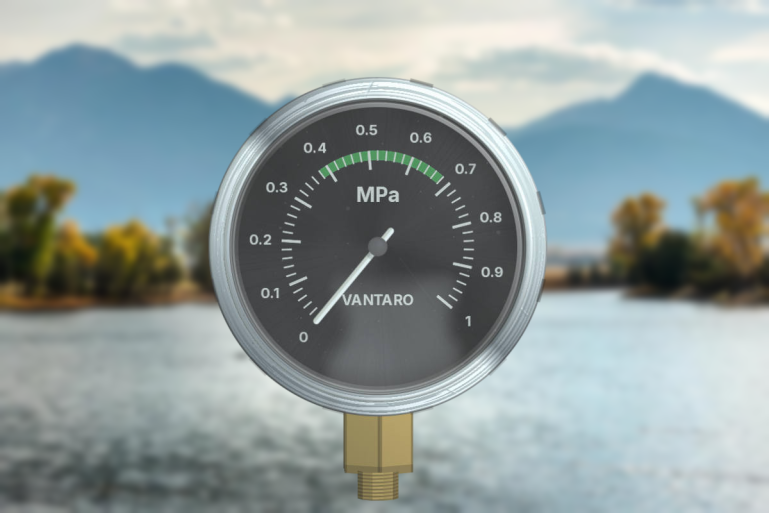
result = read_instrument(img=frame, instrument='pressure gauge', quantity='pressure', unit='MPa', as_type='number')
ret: 0 MPa
